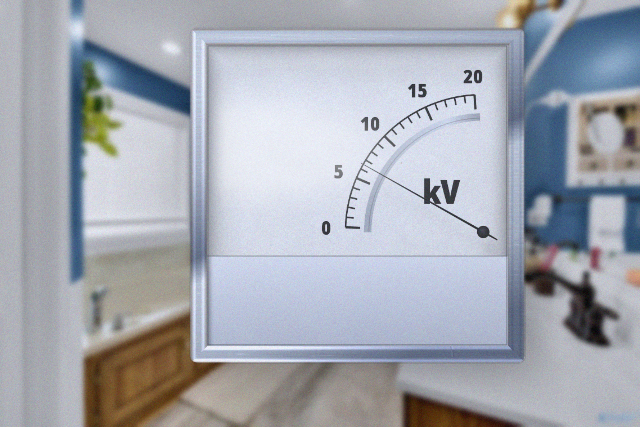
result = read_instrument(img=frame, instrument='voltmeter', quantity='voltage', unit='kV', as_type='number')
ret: 6.5 kV
